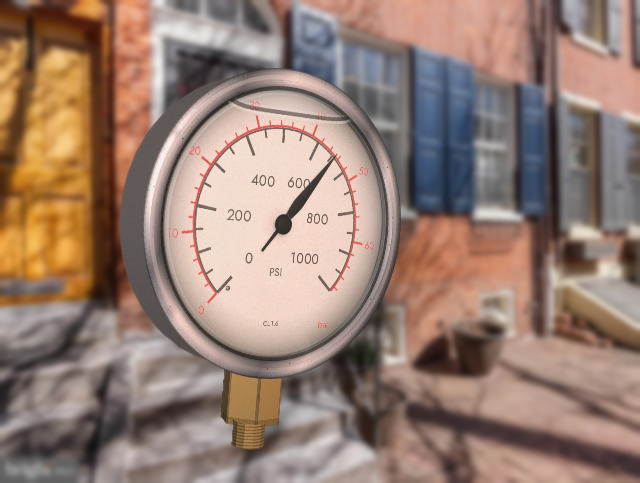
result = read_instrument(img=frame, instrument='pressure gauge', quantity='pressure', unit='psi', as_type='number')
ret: 650 psi
